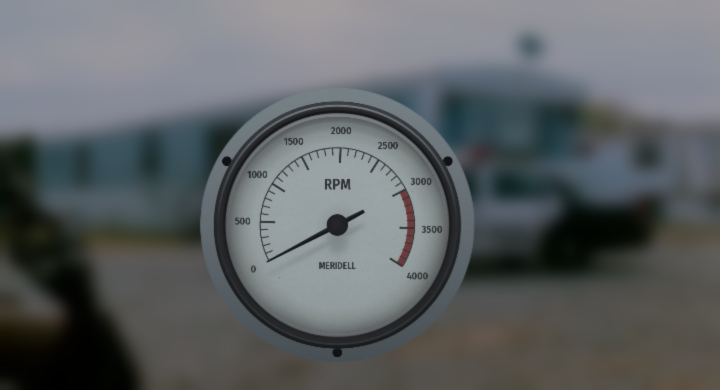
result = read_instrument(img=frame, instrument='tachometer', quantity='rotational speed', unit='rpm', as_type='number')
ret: 0 rpm
